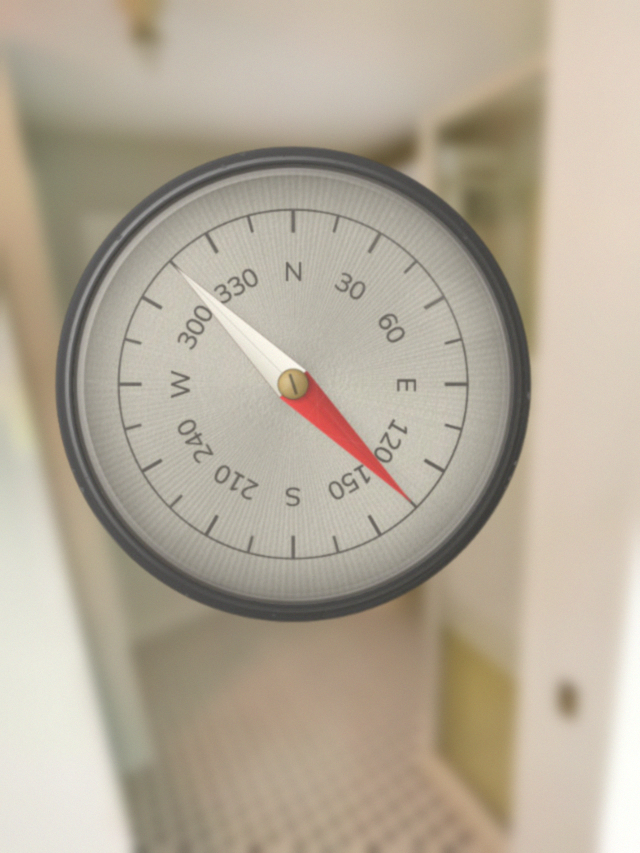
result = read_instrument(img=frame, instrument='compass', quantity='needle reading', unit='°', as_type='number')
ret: 135 °
